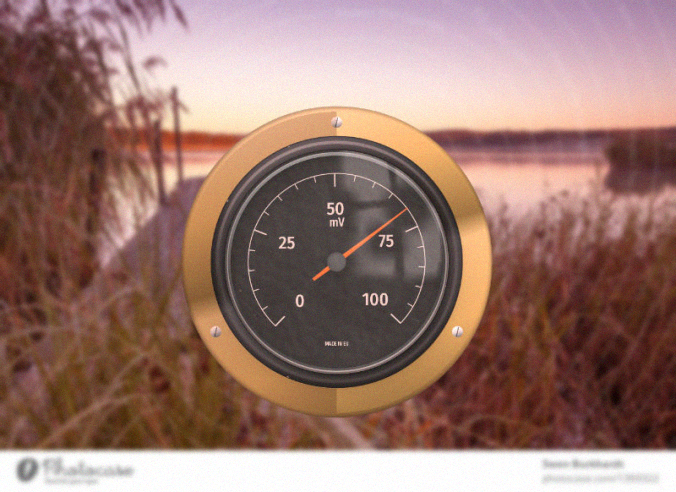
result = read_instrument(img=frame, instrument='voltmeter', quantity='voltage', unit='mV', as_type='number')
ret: 70 mV
